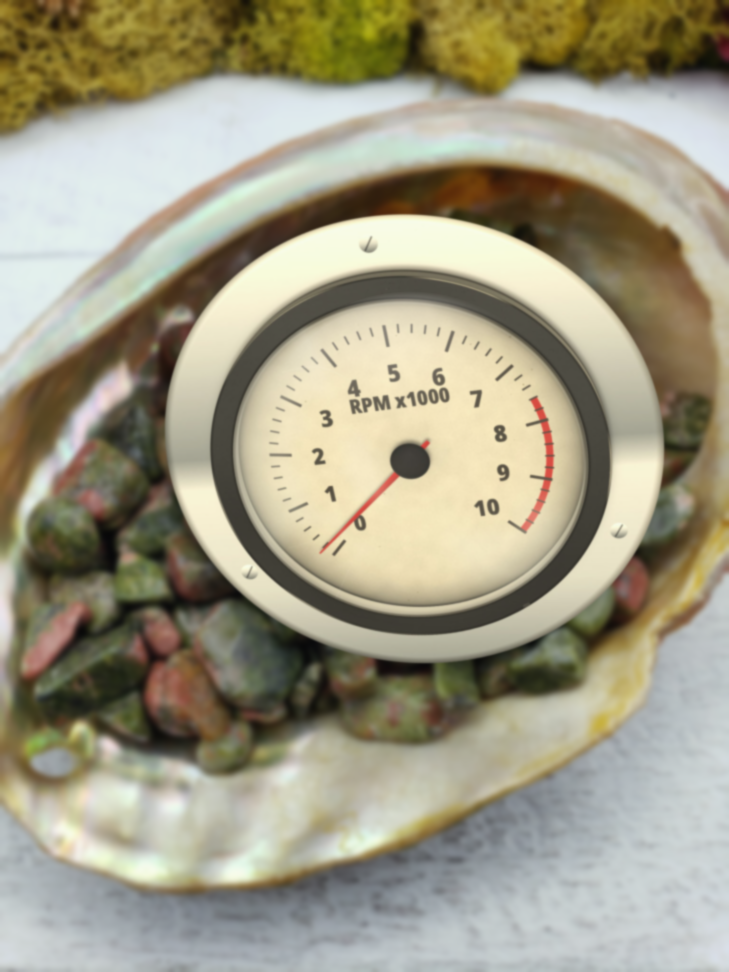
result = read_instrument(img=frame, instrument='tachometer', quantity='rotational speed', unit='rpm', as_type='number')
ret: 200 rpm
